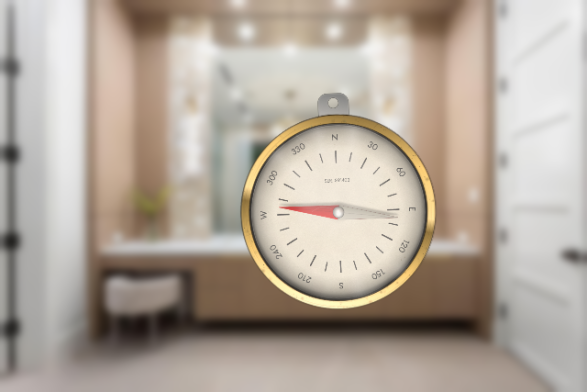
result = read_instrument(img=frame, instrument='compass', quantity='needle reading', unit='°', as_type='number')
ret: 277.5 °
